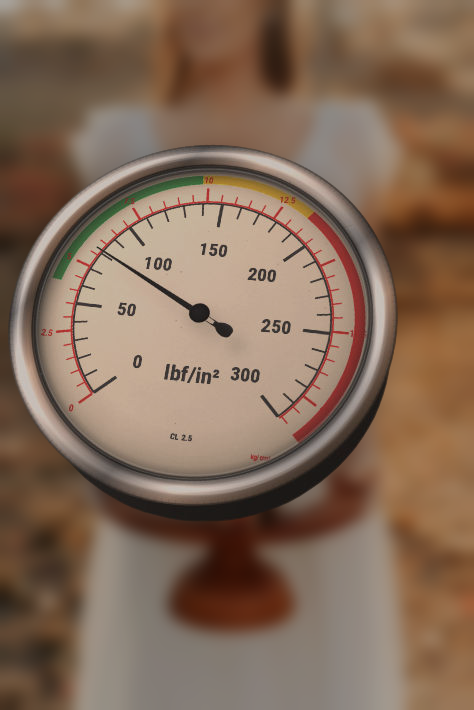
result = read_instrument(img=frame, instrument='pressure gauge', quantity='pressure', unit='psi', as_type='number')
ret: 80 psi
